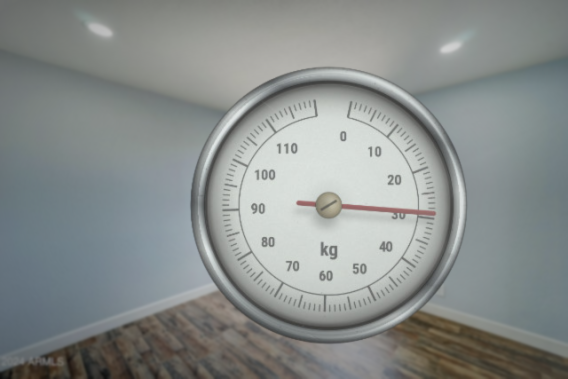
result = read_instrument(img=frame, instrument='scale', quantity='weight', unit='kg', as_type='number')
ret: 29 kg
